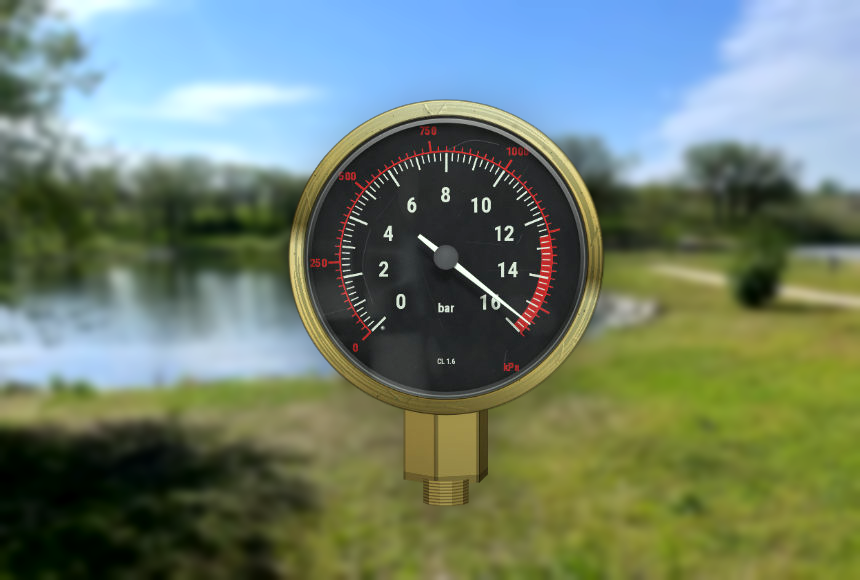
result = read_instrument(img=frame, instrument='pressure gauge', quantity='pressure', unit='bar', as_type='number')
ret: 15.6 bar
